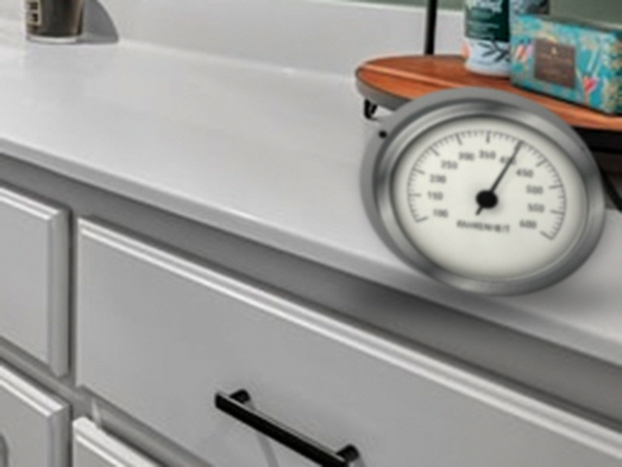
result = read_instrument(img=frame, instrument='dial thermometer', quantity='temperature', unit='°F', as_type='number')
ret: 400 °F
